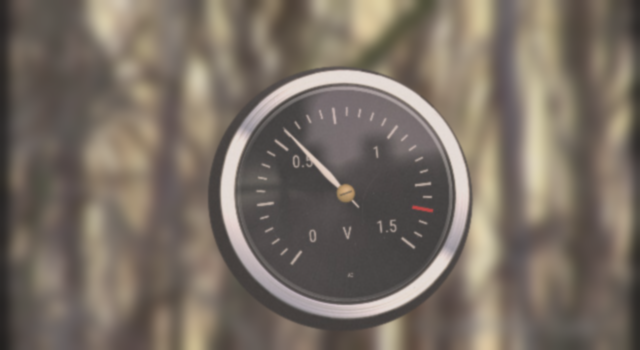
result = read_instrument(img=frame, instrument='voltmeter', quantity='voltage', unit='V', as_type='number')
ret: 0.55 V
